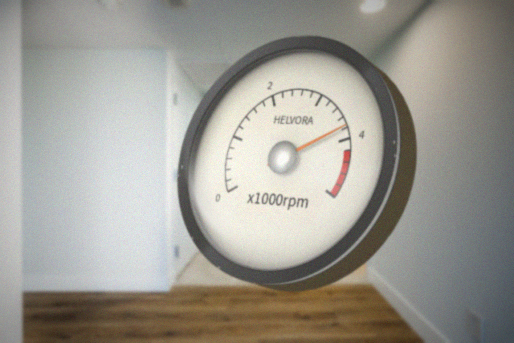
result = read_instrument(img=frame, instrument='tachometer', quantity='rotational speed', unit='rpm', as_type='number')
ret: 3800 rpm
